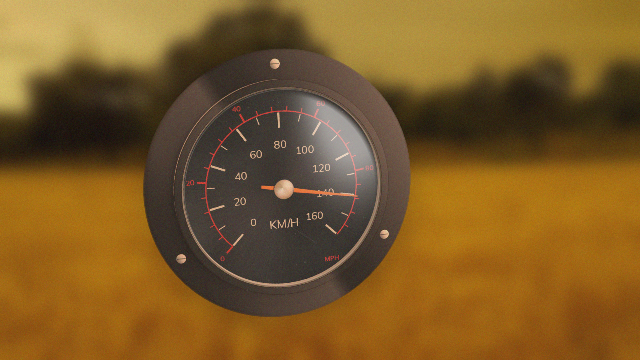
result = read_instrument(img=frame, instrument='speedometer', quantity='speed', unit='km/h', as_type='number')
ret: 140 km/h
